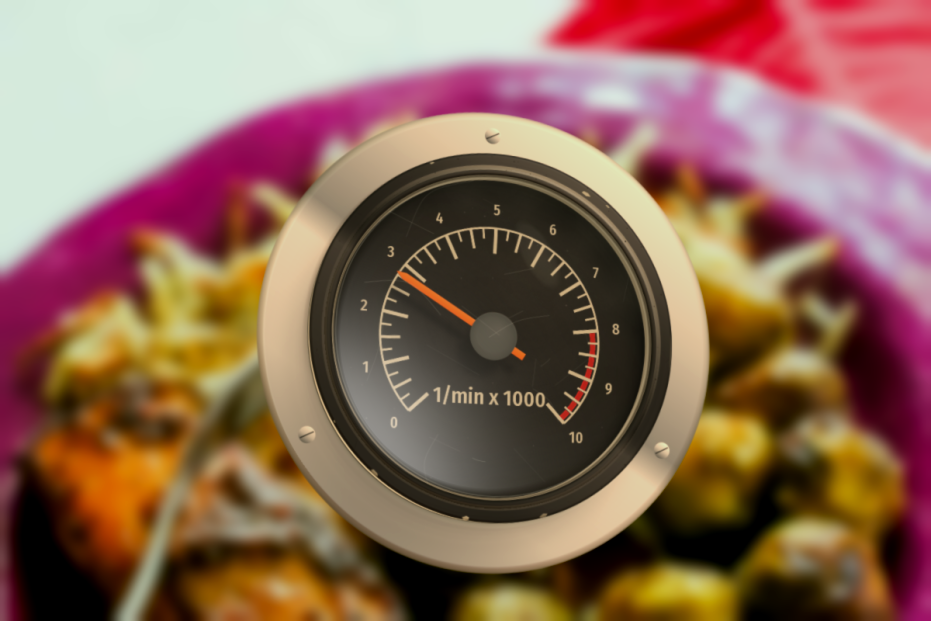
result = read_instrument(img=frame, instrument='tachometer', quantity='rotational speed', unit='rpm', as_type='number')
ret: 2750 rpm
